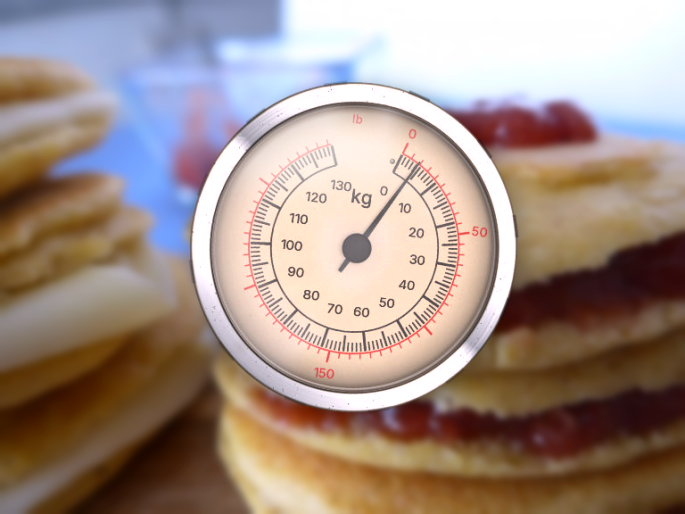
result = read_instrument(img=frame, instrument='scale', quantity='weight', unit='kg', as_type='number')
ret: 4 kg
